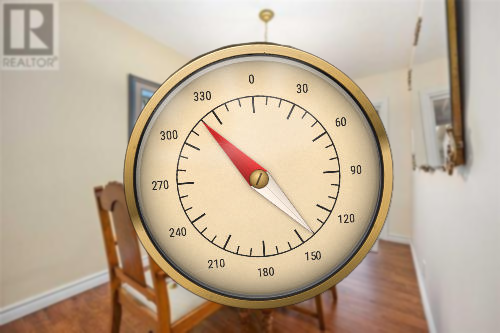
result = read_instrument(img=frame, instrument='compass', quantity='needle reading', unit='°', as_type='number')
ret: 320 °
